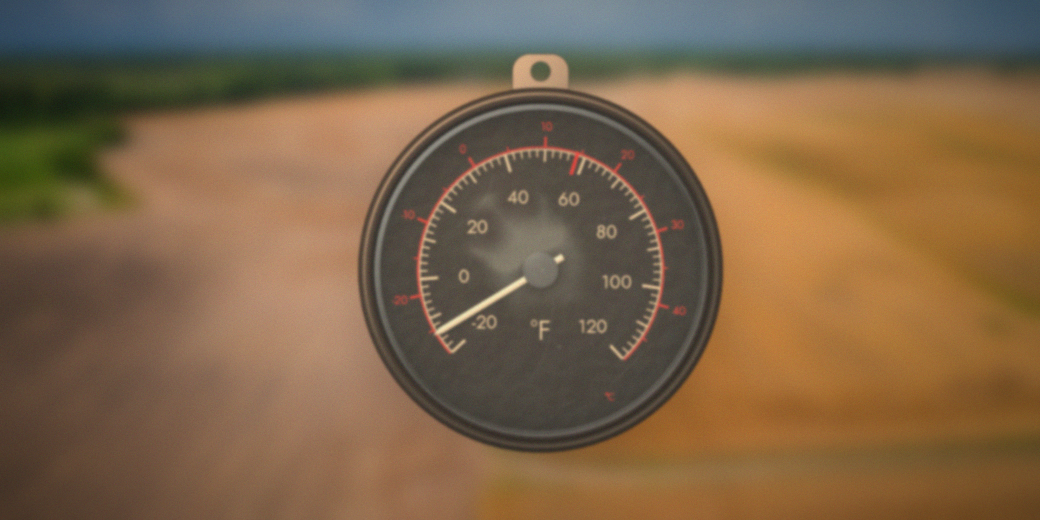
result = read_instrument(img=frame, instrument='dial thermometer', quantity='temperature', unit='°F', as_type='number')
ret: -14 °F
